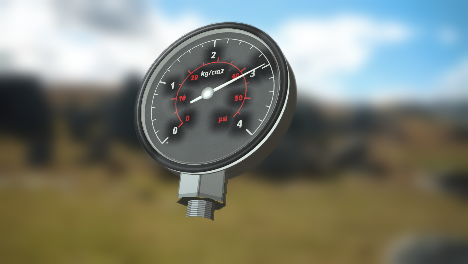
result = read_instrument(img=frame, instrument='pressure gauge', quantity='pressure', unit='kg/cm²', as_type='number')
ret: 3 kg/cm²
